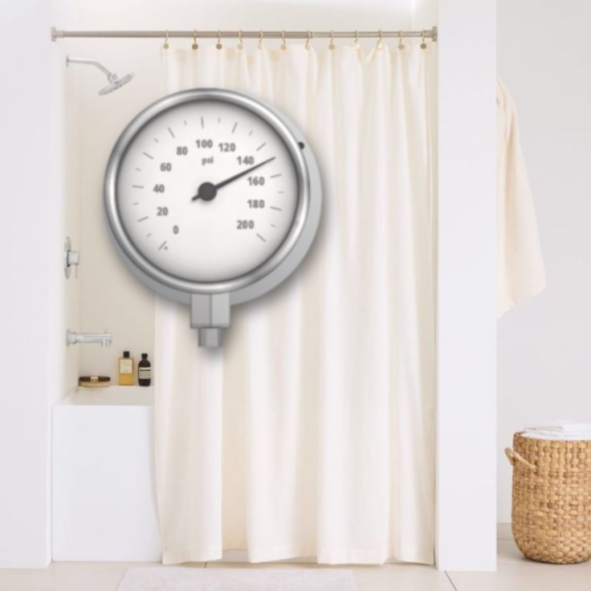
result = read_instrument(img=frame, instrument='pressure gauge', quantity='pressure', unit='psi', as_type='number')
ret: 150 psi
